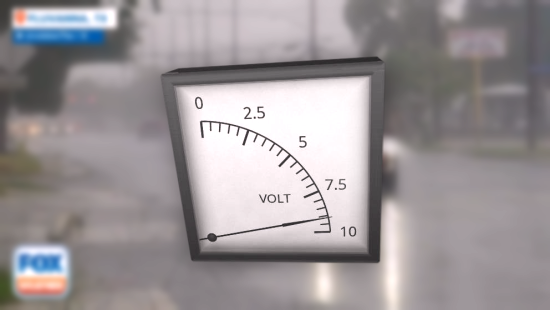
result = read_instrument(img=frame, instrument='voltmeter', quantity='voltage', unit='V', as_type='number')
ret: 9 V
